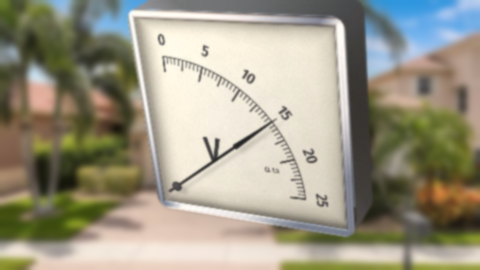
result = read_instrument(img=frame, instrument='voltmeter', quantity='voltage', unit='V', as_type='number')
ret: 15 V
